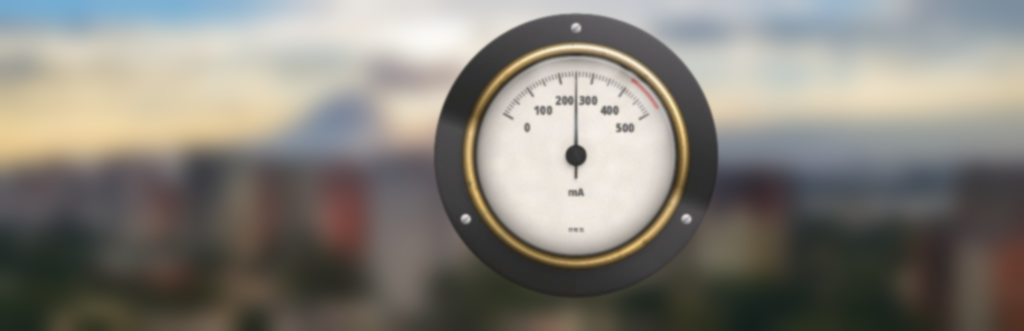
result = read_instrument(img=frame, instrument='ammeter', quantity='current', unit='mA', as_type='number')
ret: 250 mA
